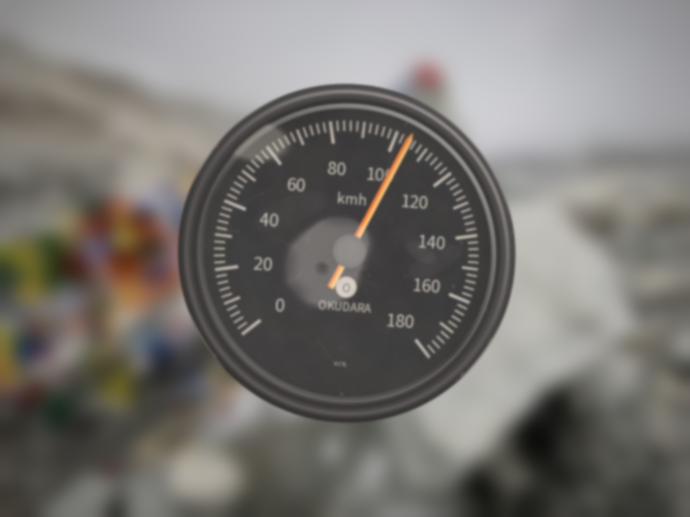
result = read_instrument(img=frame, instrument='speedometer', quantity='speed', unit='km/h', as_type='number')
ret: 104 km/h
